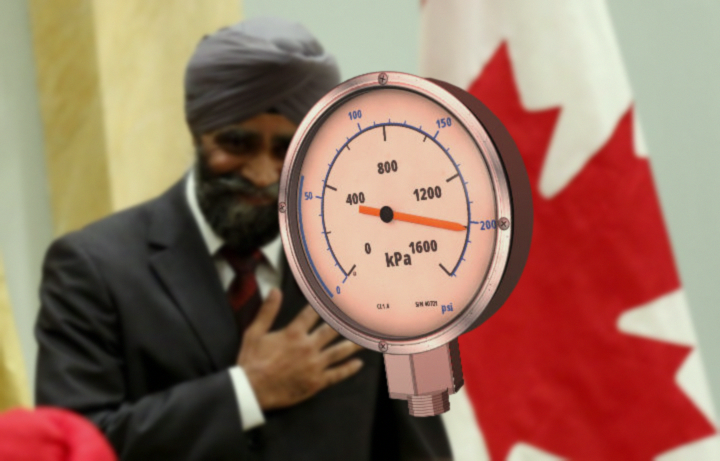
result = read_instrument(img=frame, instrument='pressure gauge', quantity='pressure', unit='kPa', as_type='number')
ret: 1400 kPa
